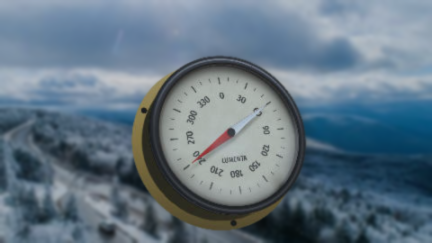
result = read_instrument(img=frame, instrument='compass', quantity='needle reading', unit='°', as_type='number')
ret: 240 °
